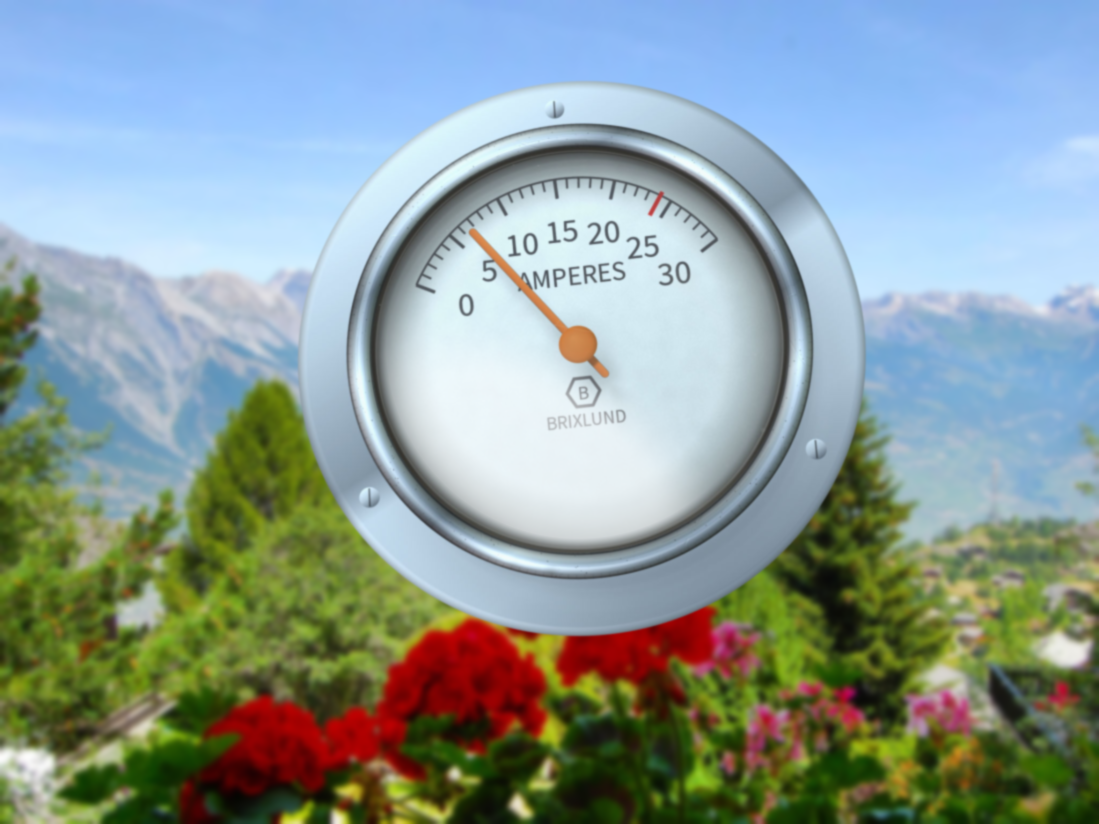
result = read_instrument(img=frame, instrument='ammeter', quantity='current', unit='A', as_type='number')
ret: 6.5 A
